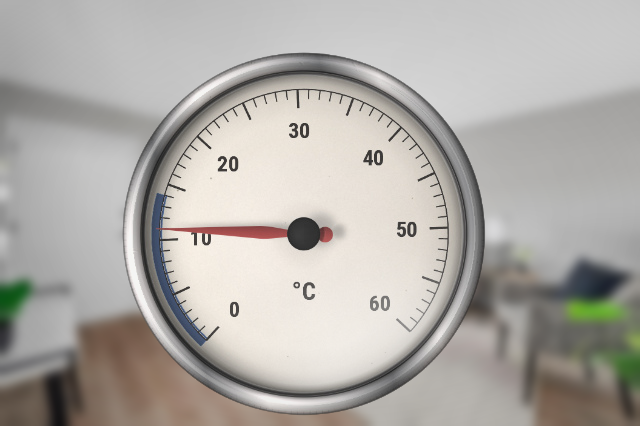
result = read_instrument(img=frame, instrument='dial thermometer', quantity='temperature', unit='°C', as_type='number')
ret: 11 °C
